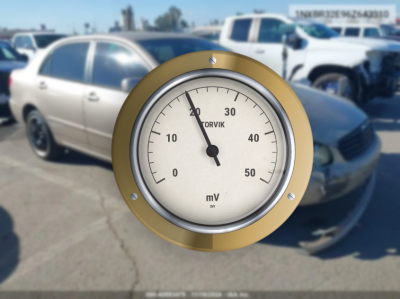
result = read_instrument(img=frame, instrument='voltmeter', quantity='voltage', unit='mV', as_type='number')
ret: 20 mV
